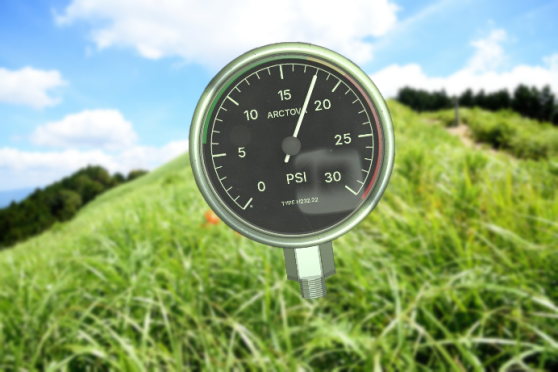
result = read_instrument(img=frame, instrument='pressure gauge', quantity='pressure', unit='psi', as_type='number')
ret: 18 psi
